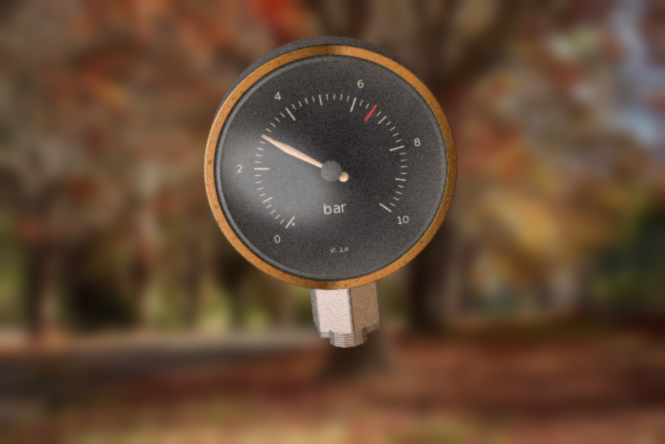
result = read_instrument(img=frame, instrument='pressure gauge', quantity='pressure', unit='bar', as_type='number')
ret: 3 bar
